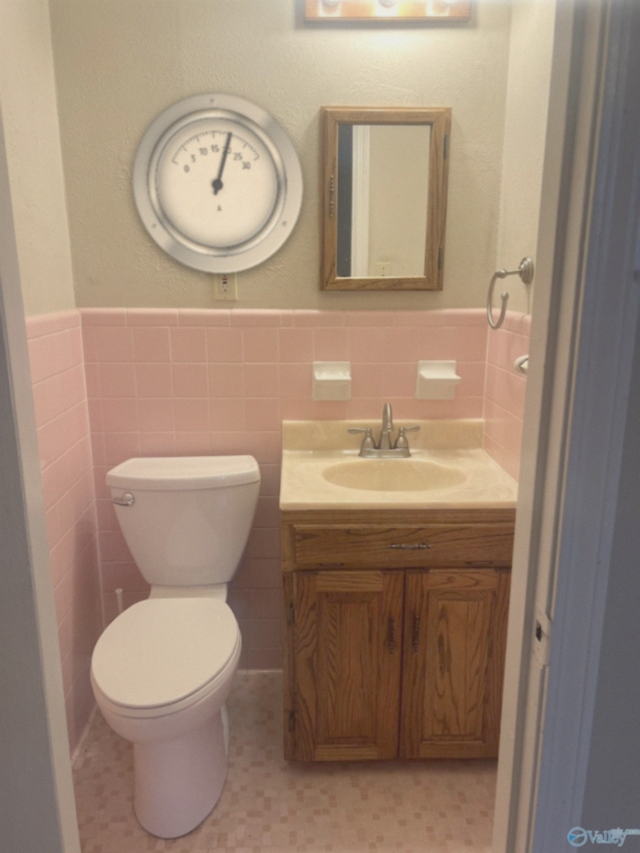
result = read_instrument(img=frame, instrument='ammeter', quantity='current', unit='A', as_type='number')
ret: 20 A
